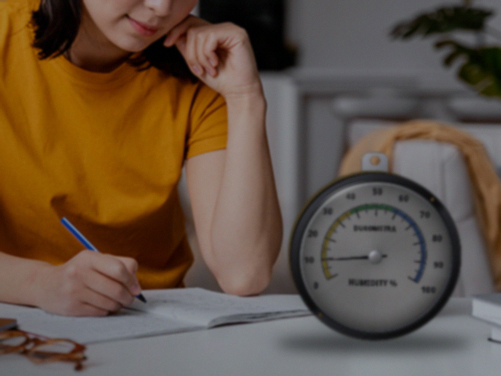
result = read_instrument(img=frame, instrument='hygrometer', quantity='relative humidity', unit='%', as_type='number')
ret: 10 %
